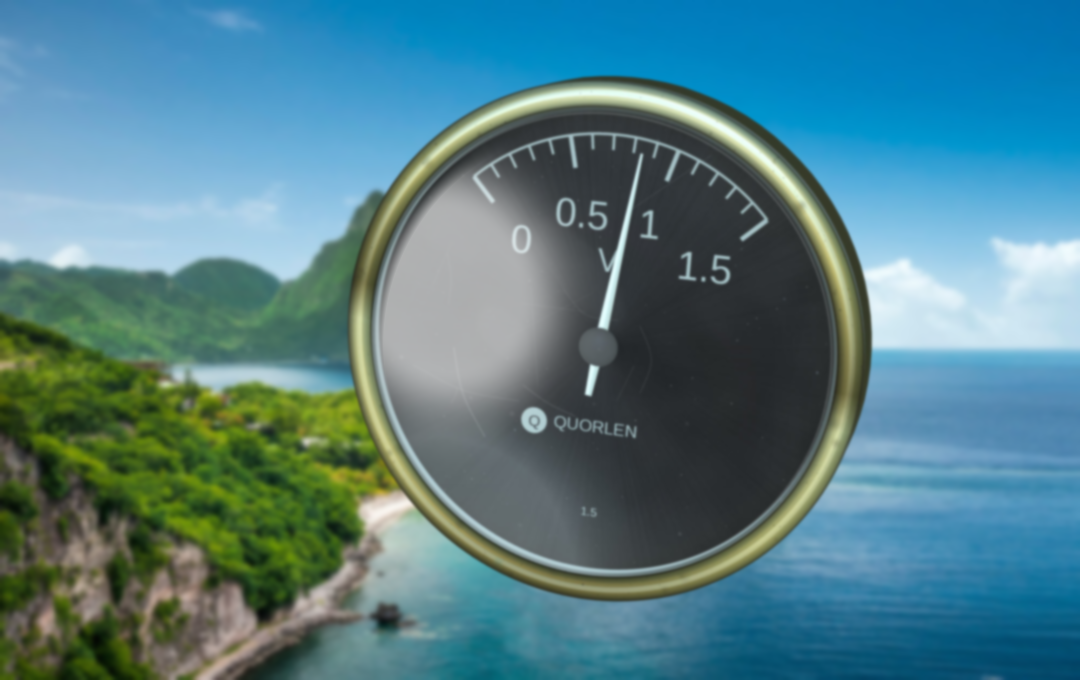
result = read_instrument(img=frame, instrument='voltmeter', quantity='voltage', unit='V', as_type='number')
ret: 0.85 V
